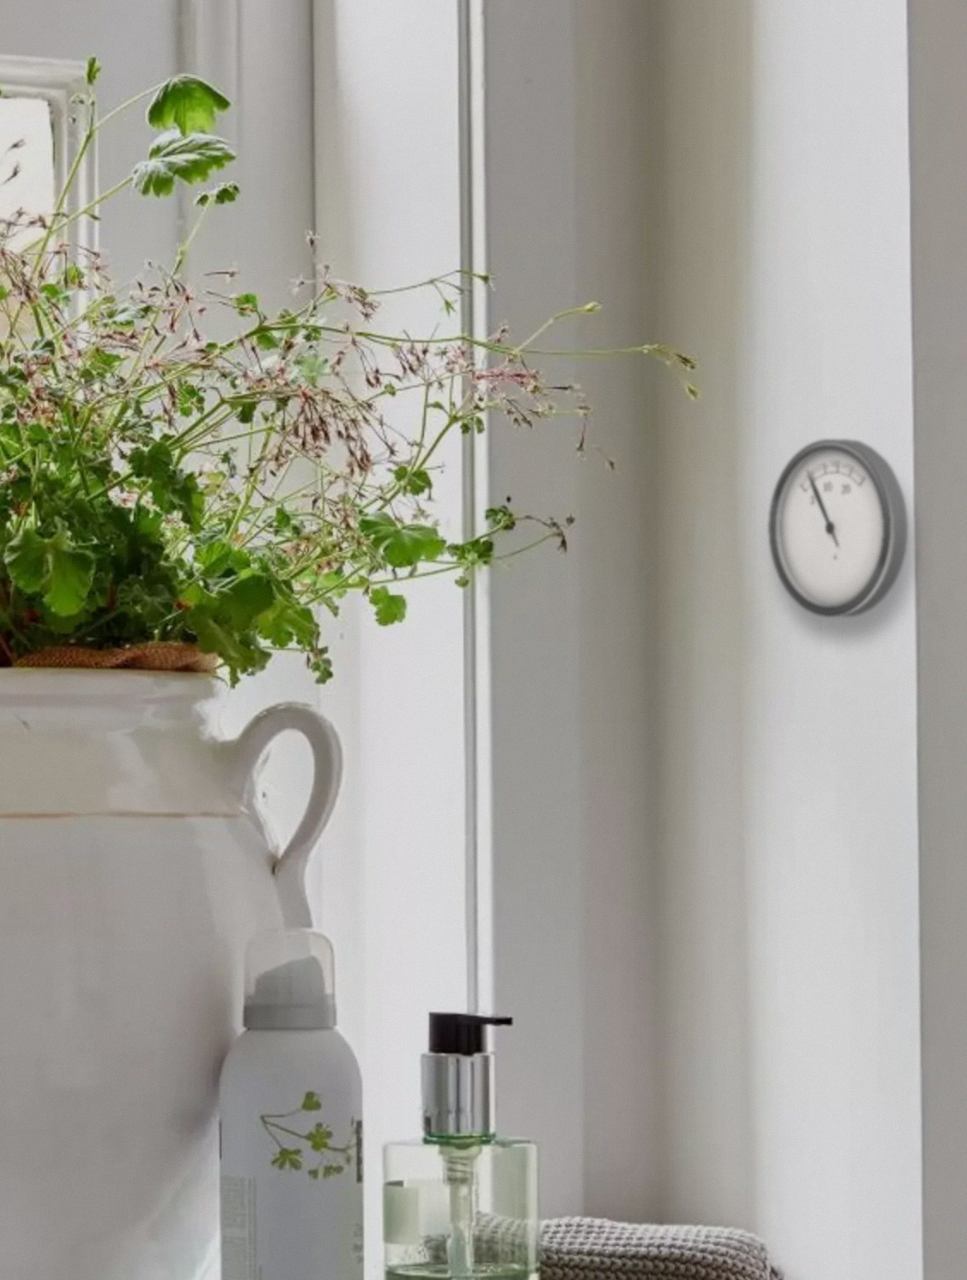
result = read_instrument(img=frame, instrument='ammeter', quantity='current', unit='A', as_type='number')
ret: 5 A
